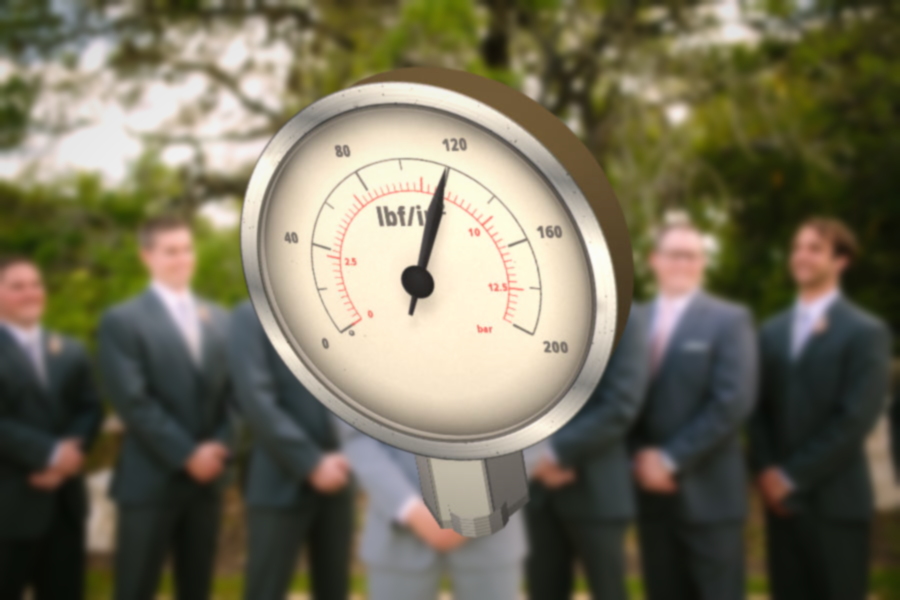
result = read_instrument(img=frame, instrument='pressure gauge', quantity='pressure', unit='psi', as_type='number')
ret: 120 psi
